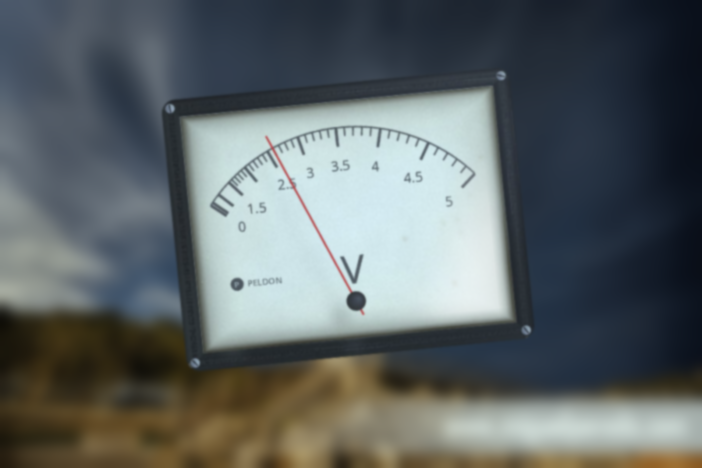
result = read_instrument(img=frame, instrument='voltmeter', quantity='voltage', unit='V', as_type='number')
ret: 2.6 V
